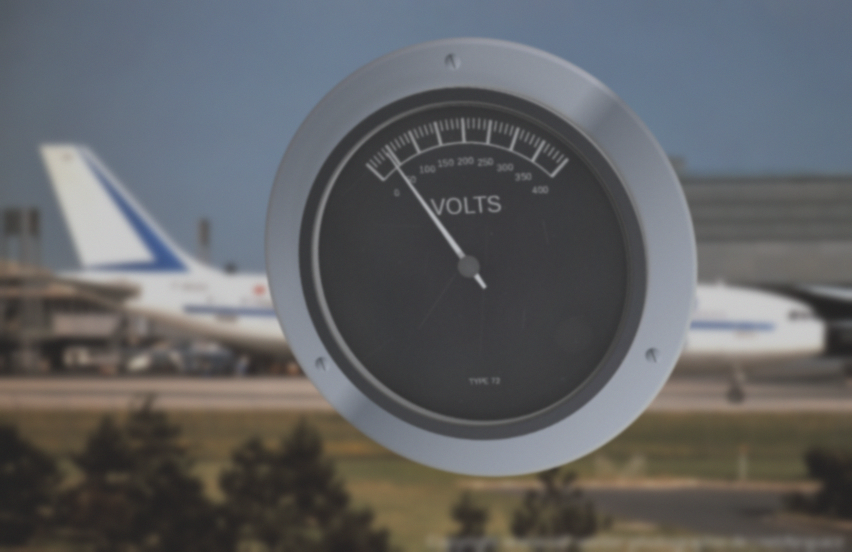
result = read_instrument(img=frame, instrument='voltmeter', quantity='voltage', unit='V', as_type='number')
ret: 50 V
